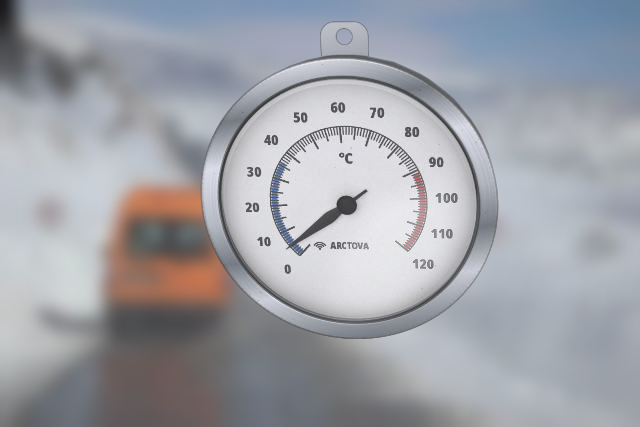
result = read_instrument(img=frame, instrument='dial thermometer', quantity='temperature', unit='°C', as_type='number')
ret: 5 °C
